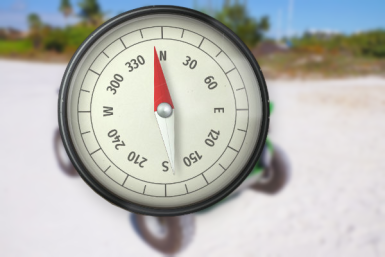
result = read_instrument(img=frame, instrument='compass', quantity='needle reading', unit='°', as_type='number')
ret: 352.5 °
